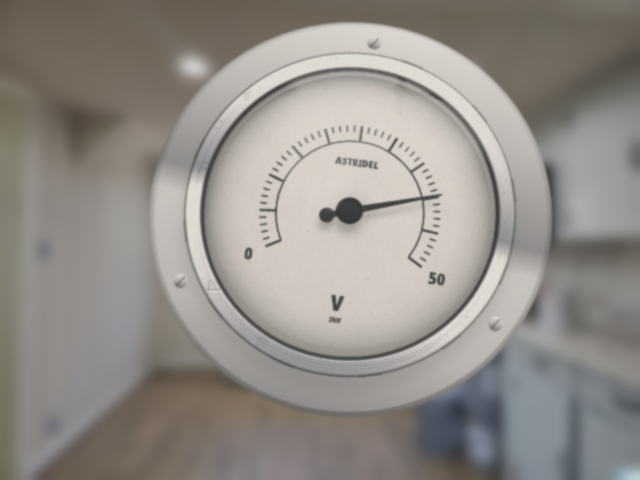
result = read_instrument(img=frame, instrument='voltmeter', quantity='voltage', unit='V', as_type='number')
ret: 40 V
